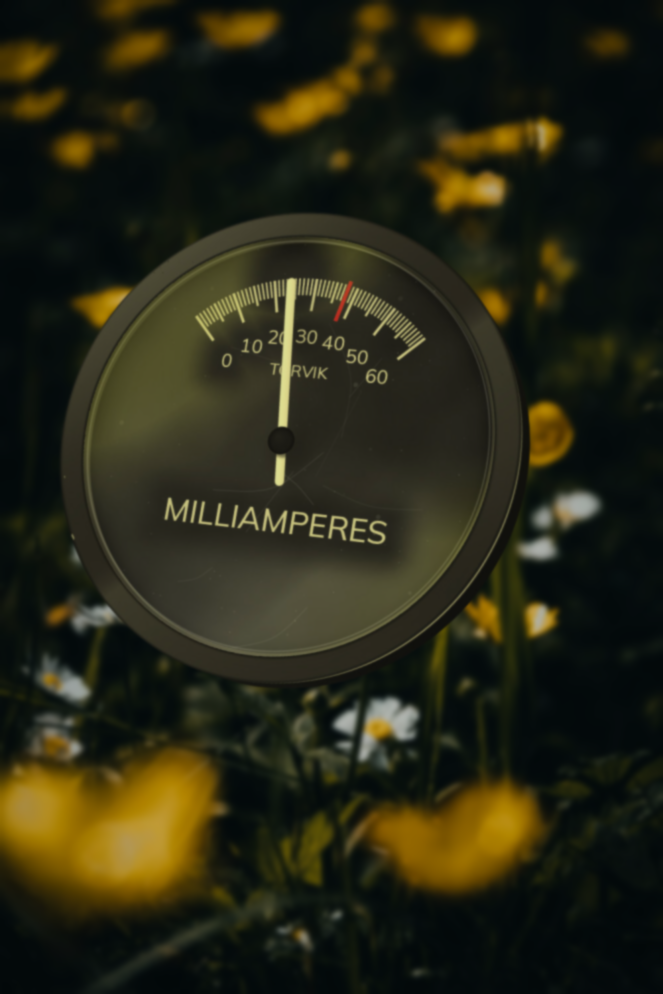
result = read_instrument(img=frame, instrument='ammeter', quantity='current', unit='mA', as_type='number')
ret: 25 mA
